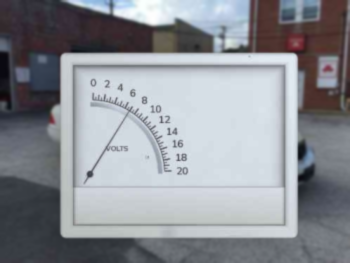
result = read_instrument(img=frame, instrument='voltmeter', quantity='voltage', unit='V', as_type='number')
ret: 7 V
